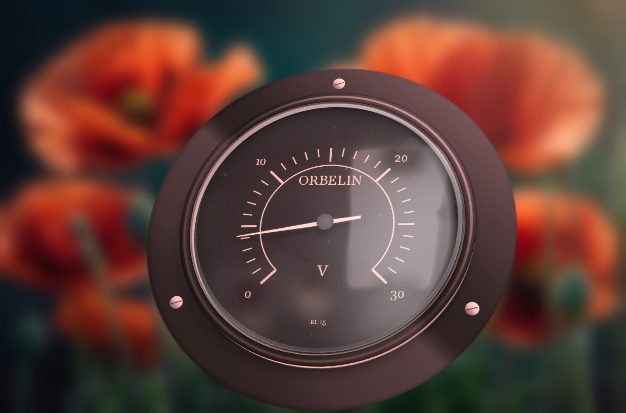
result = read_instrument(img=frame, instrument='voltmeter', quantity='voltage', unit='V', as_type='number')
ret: 4 V
